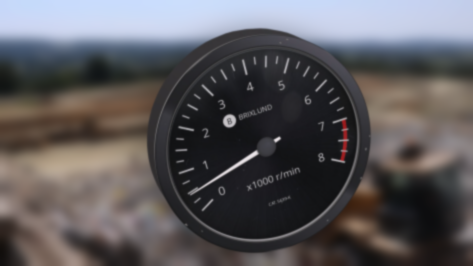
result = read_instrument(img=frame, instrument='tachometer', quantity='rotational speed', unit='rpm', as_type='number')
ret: 500 rpm
